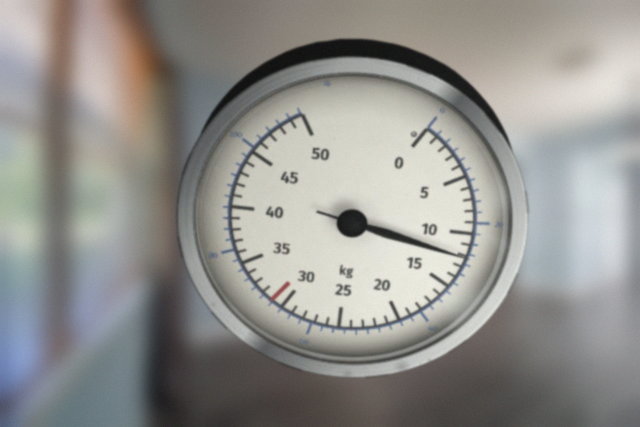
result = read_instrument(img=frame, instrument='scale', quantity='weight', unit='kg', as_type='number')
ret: 12 kg
